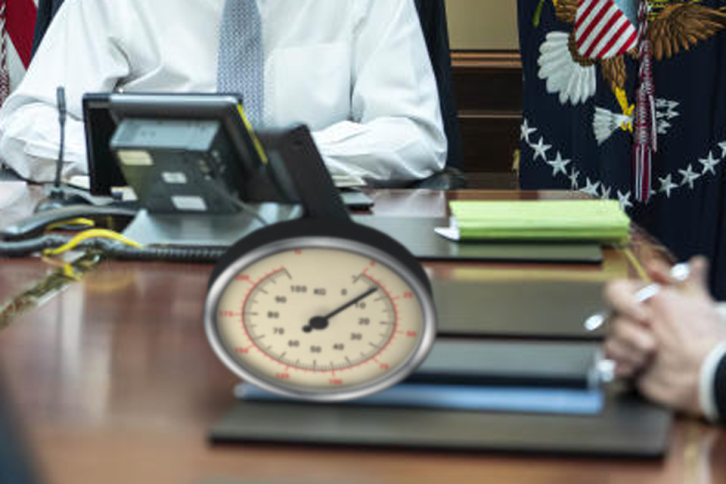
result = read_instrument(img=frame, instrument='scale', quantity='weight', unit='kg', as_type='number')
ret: 5 kg
